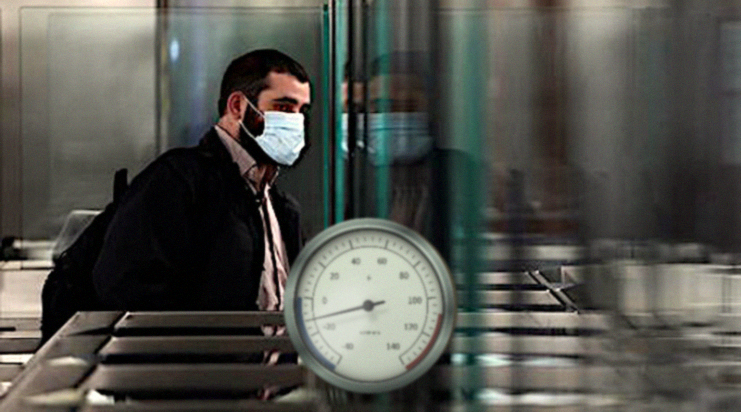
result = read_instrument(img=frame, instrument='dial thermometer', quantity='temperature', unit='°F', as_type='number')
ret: -12 °F
